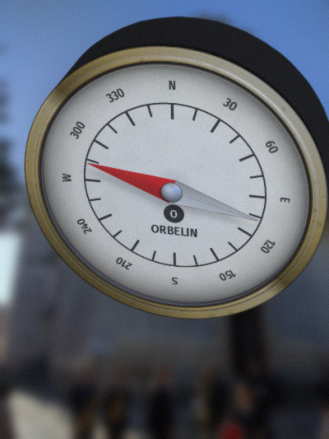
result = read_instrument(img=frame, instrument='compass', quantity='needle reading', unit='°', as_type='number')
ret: 285 °
